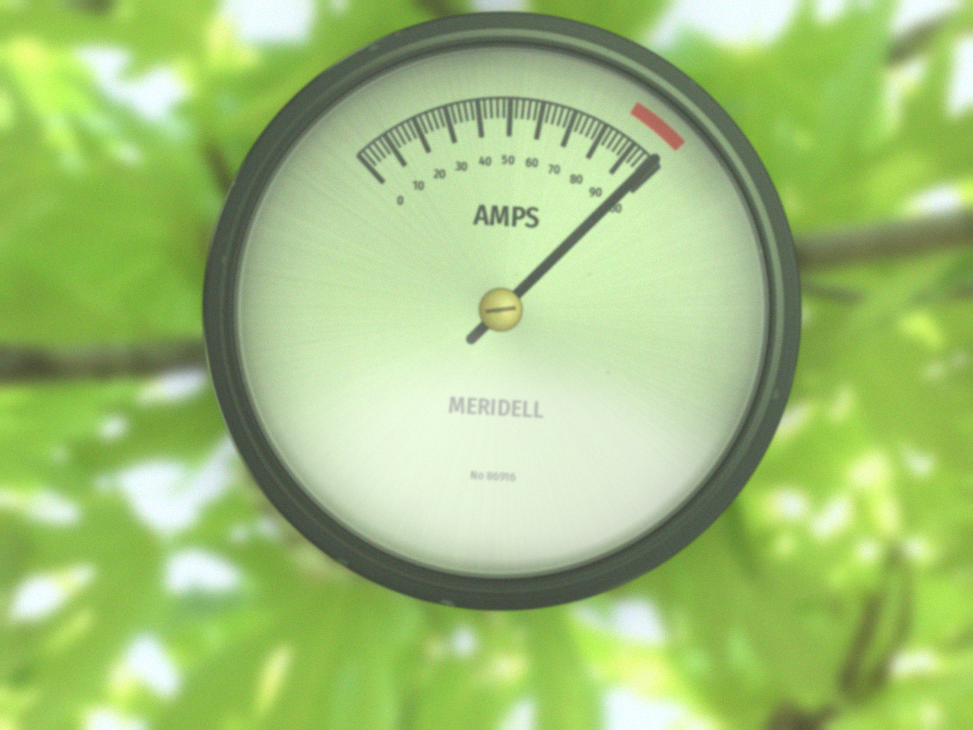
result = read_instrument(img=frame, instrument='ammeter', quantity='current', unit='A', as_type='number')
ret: 98 A
